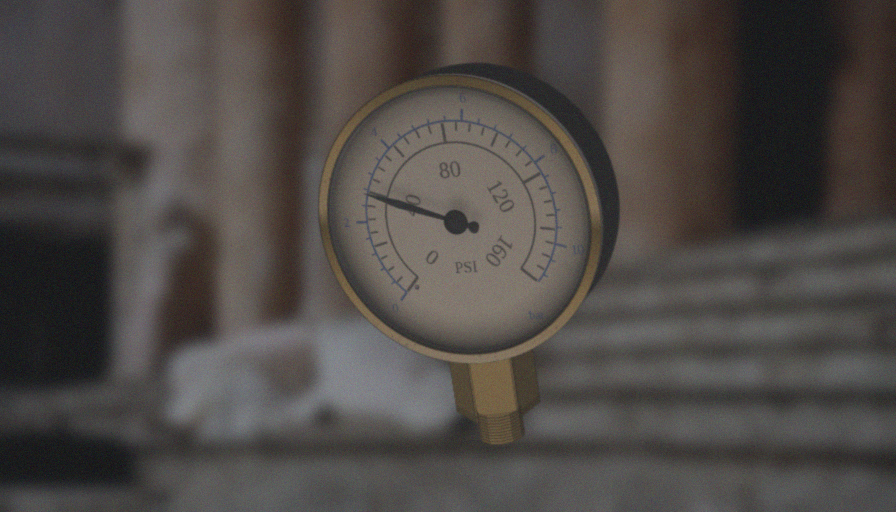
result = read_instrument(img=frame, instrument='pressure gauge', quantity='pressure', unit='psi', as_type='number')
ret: 40 psi
